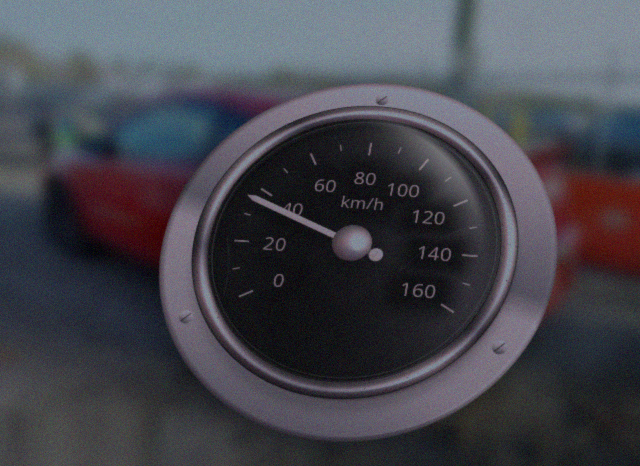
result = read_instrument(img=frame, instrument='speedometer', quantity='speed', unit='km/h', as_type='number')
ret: 35 km/h
